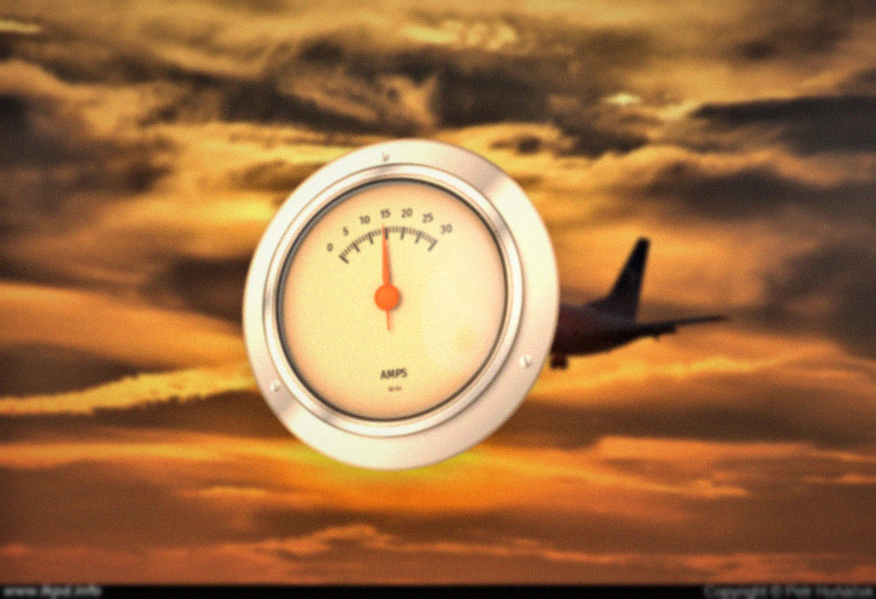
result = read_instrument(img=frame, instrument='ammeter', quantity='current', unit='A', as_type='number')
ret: 15 A
